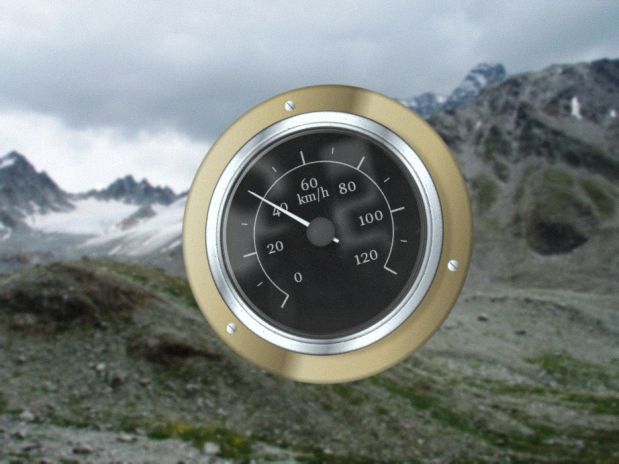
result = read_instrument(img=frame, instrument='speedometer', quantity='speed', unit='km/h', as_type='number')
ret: 40 km/h
